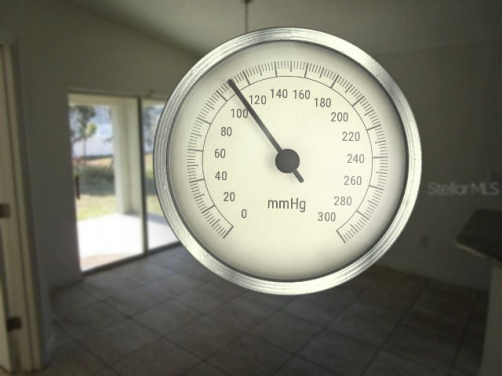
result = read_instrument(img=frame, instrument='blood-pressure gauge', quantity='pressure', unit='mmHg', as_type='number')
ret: 110 mmHg
